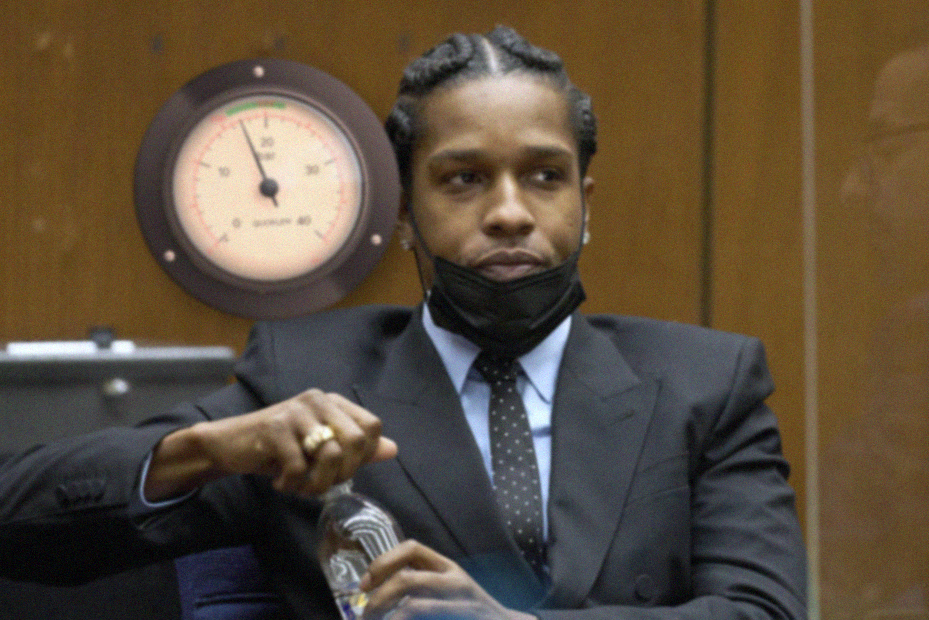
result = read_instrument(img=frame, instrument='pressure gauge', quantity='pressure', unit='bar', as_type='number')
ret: 17 bar
